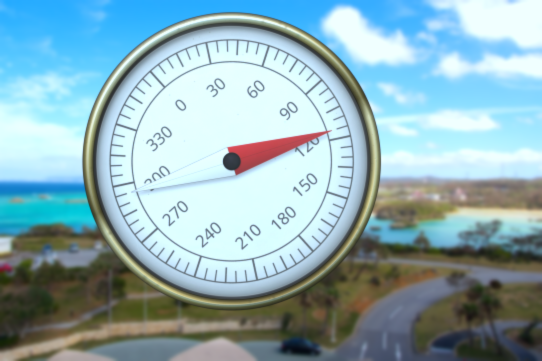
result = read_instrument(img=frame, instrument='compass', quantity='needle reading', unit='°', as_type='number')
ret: 115 °
